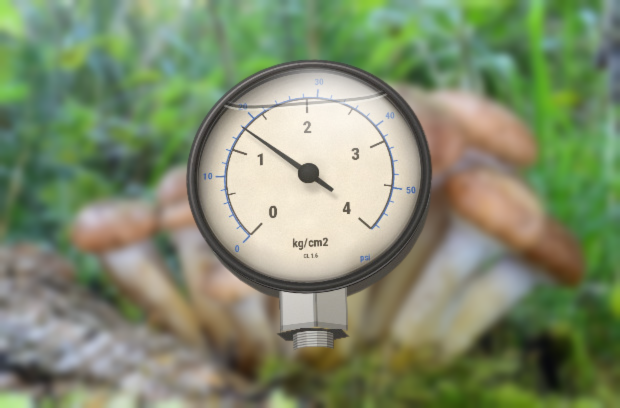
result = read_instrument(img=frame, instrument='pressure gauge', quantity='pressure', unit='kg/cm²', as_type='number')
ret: 1.25 kg/cm²
